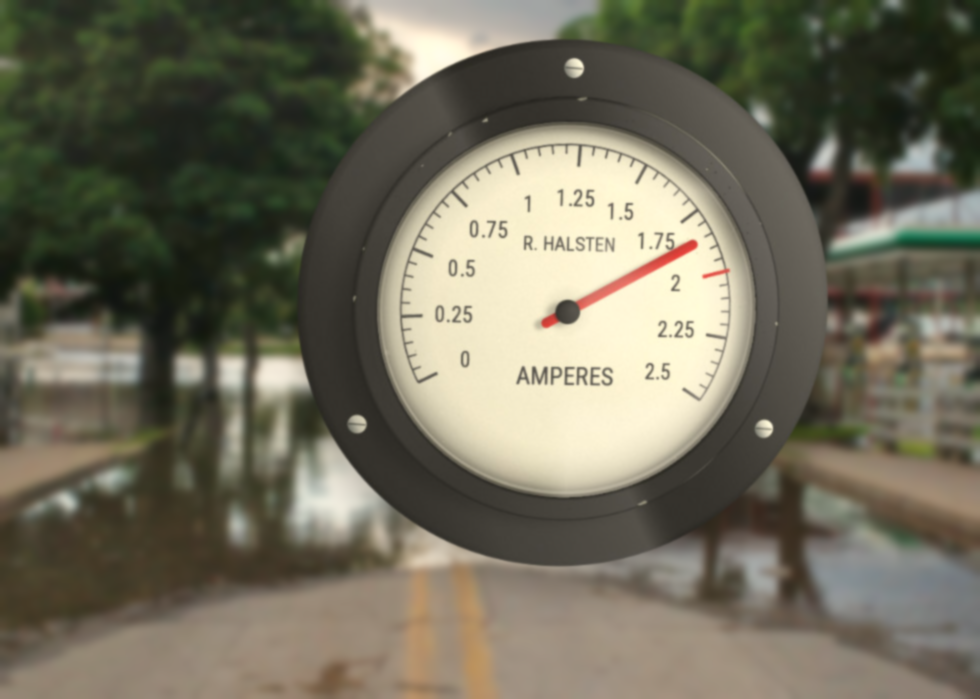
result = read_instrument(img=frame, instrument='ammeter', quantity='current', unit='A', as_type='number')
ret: 1.85 A
